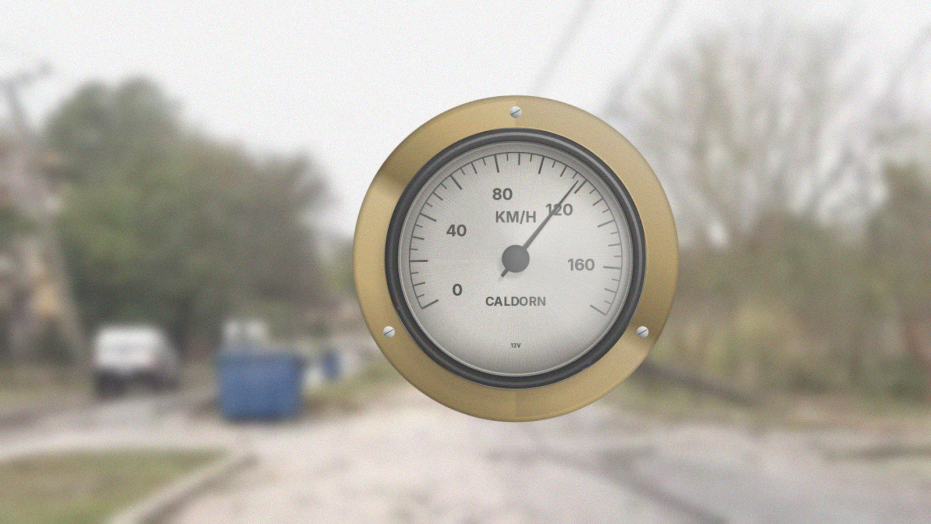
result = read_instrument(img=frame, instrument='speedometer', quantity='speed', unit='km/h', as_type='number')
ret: 117.5 km/h
